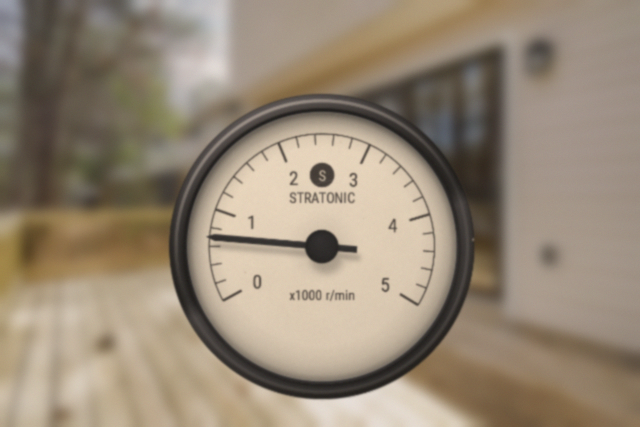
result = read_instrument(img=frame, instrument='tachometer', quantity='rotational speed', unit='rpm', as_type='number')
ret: 700 rpm
